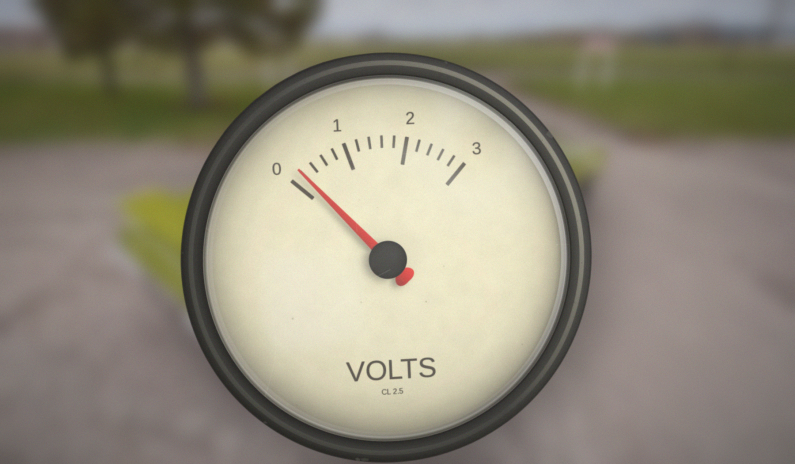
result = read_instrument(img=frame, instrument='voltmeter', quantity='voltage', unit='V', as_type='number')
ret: 0.2 V
